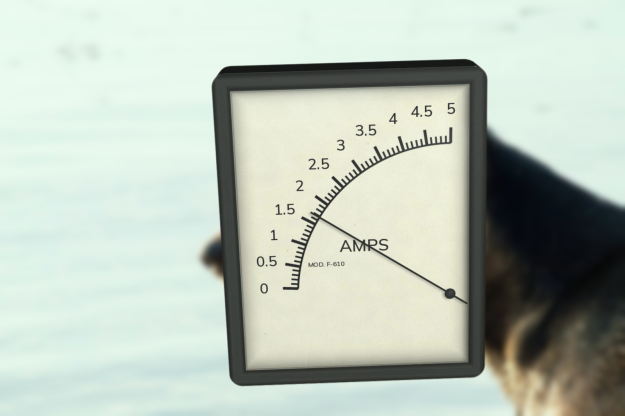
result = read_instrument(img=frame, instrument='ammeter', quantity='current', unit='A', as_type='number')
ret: 1.7 A
